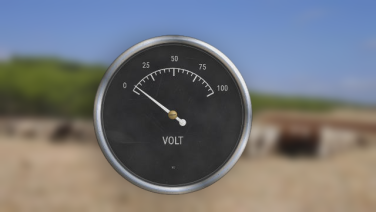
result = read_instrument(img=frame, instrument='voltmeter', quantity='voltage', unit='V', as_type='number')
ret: 5 V
